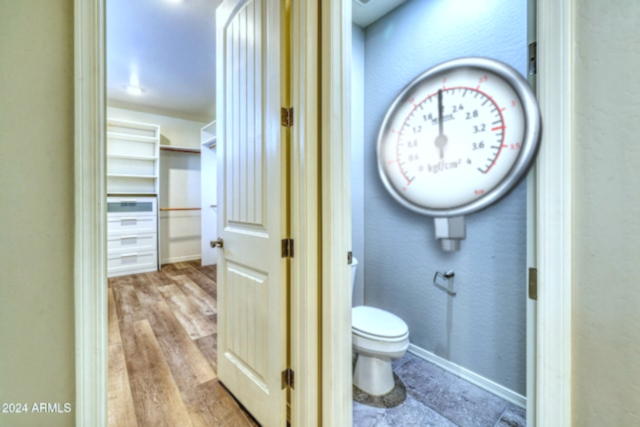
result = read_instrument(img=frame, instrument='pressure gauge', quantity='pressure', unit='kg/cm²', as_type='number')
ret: 2 kg/cm²
